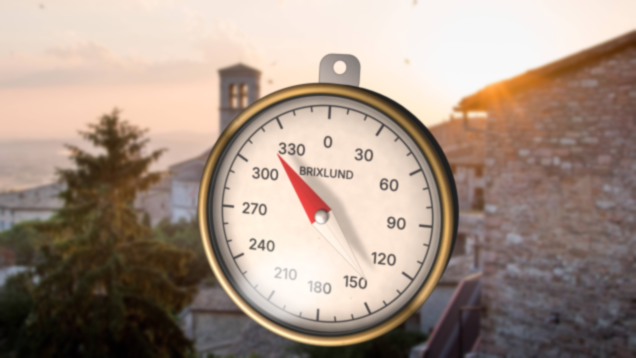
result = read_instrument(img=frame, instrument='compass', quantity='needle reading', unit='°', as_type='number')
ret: 320 °
